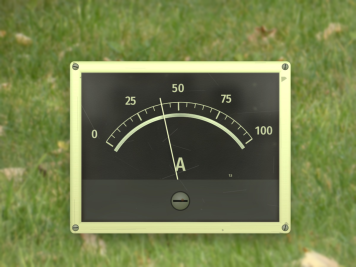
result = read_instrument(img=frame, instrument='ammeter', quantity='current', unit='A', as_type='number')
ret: 40 A
